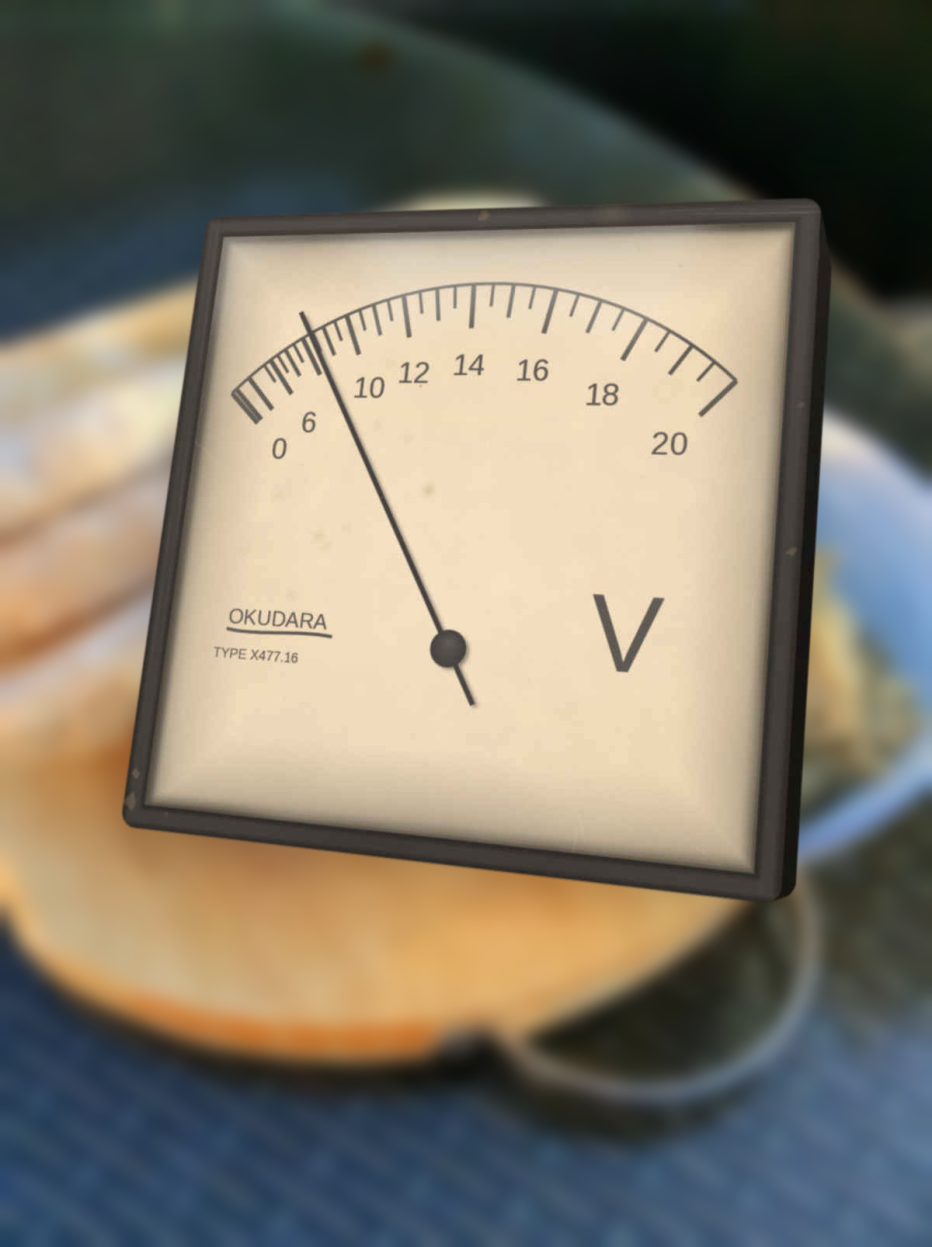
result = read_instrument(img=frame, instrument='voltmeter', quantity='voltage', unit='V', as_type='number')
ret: 8.5 V
